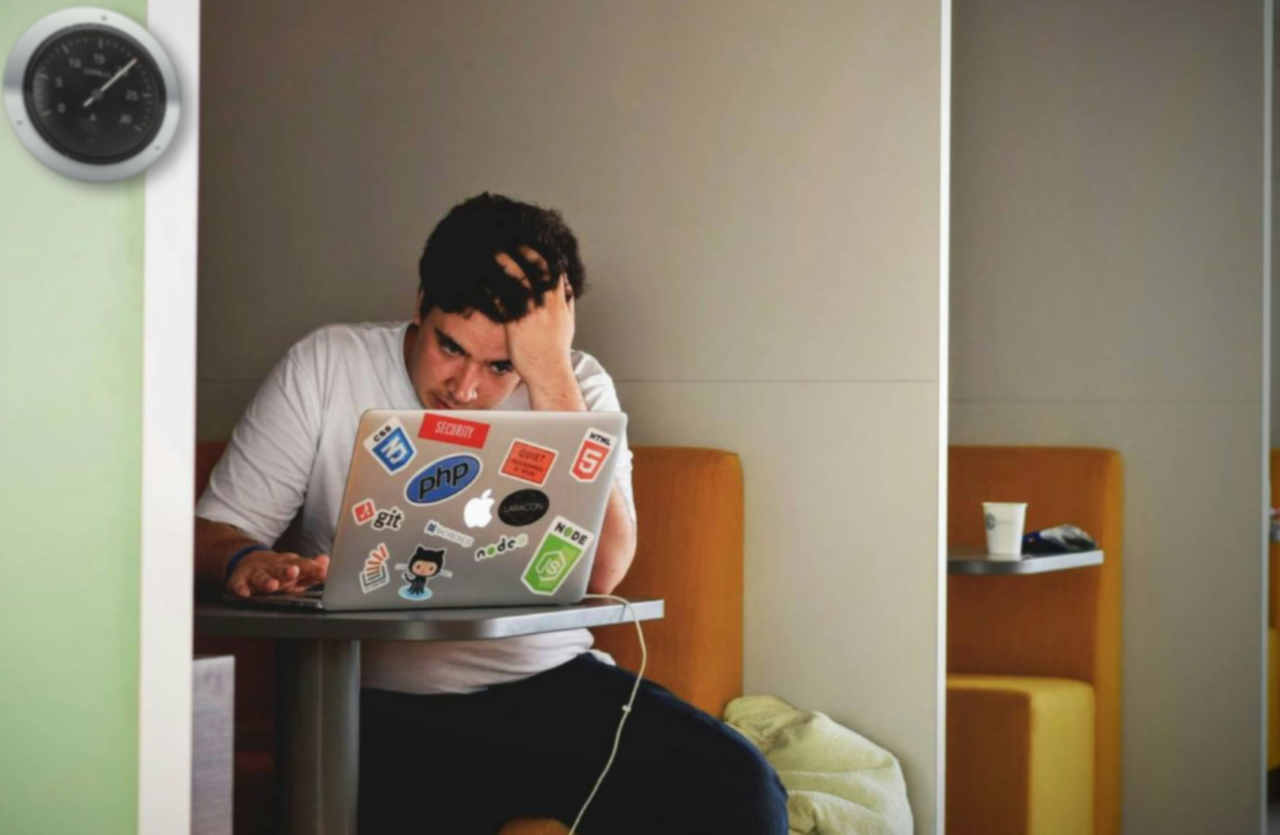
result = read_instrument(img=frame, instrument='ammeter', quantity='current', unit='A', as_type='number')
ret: 20 A
